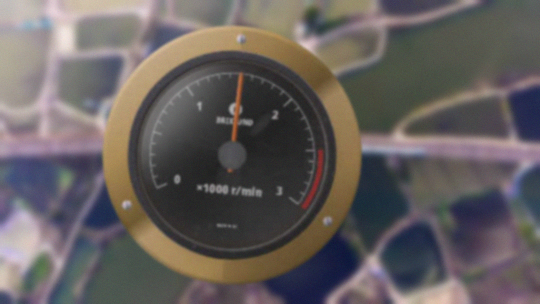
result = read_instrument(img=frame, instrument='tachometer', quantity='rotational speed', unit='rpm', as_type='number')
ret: 1500 rpm
